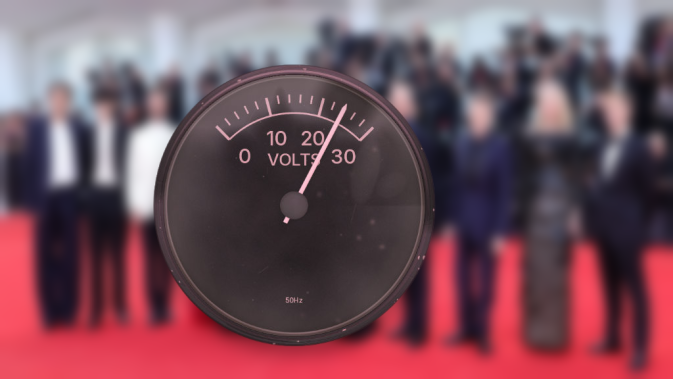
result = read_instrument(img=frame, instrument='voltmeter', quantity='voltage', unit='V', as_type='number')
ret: 24 V
